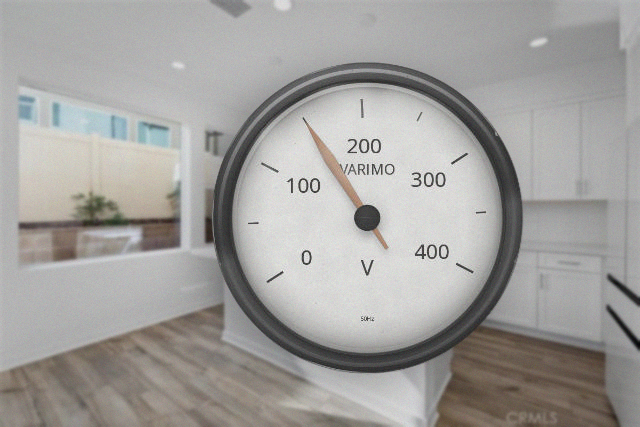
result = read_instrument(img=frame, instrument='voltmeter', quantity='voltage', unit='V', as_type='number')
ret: 150 V
